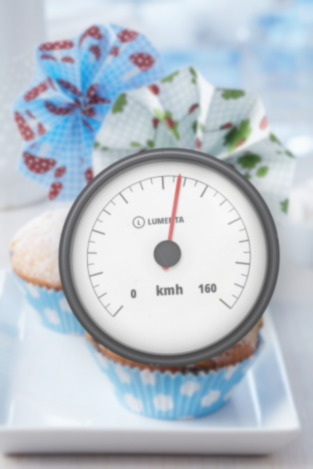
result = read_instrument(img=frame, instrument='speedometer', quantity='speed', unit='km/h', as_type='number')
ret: 87.5 km/h
